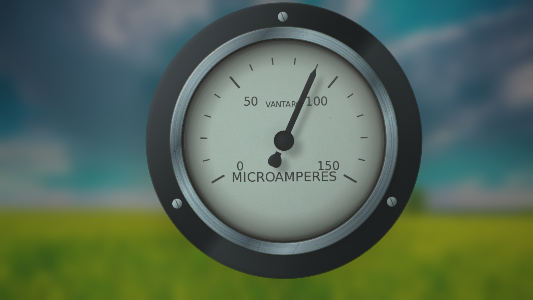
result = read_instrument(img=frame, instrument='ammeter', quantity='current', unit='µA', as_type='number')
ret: 90 µA
